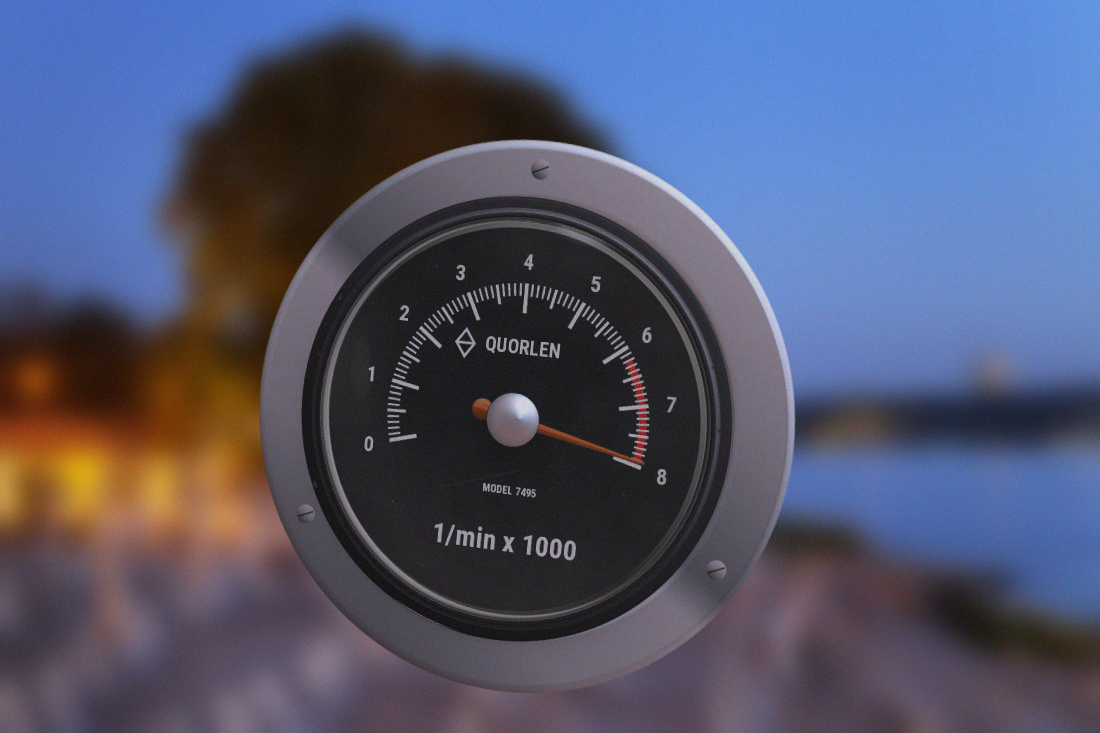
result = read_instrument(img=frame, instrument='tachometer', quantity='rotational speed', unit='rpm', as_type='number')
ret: 7900 rpm
